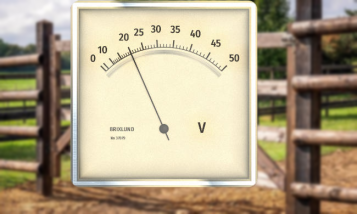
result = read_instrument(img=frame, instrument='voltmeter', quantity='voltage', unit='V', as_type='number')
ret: 20 V
